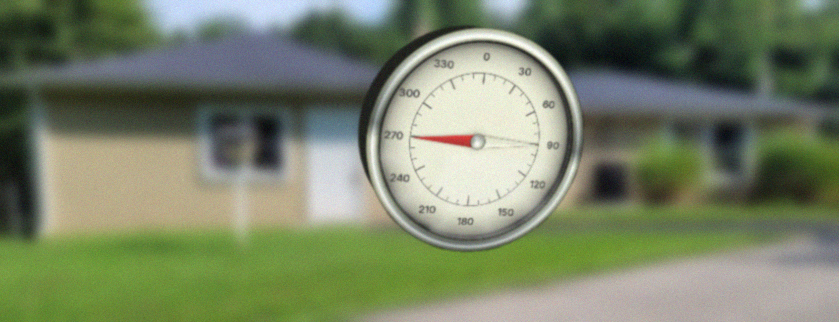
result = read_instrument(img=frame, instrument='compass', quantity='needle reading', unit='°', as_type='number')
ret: 270 °
